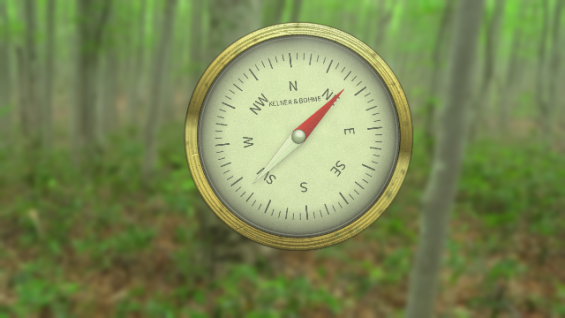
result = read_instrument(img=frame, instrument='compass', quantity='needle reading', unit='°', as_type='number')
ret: 50 °
